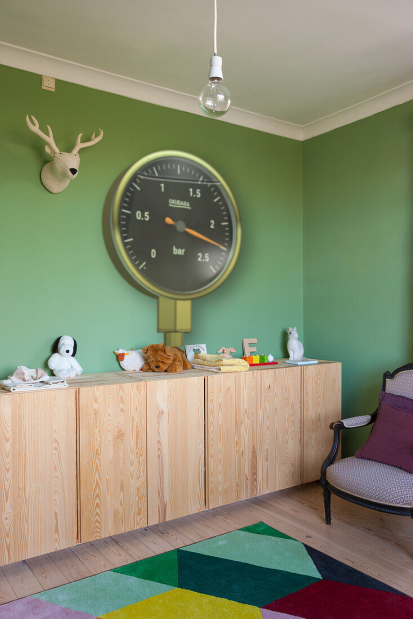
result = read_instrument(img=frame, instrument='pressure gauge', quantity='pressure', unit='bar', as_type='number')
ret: 2.25 bar
